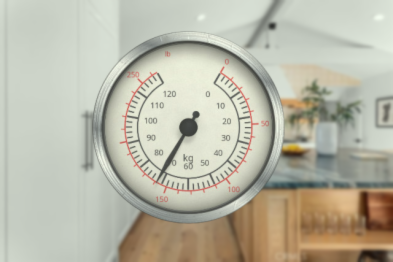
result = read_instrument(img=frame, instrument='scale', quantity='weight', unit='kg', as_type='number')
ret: 72 kg
